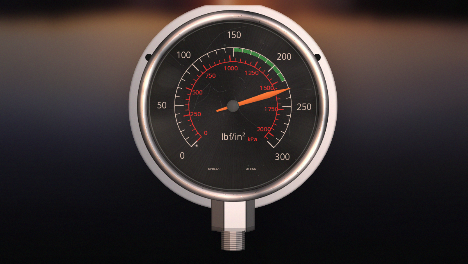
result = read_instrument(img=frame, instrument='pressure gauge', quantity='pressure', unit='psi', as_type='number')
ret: 230 psi
